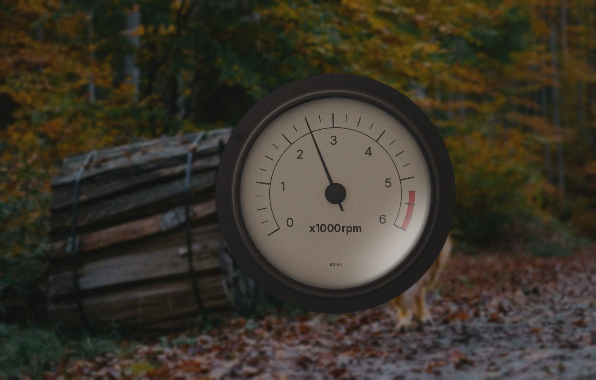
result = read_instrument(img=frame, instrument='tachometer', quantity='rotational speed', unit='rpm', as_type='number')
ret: 2500 rpm
